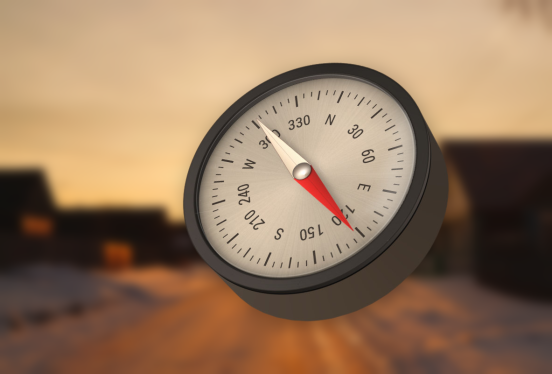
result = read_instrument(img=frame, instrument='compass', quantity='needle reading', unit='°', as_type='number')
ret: 122.5 °
